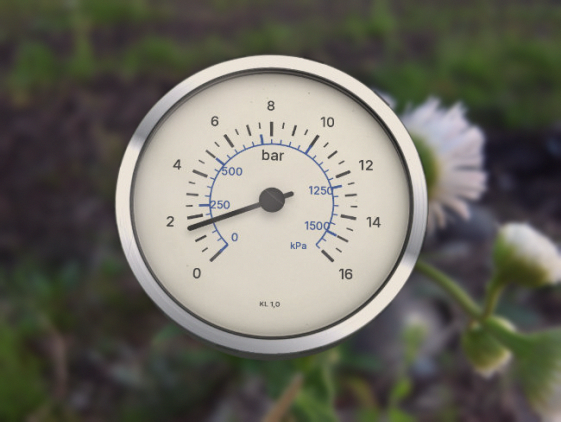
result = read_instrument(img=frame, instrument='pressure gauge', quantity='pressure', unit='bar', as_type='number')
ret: 1.5 bar
